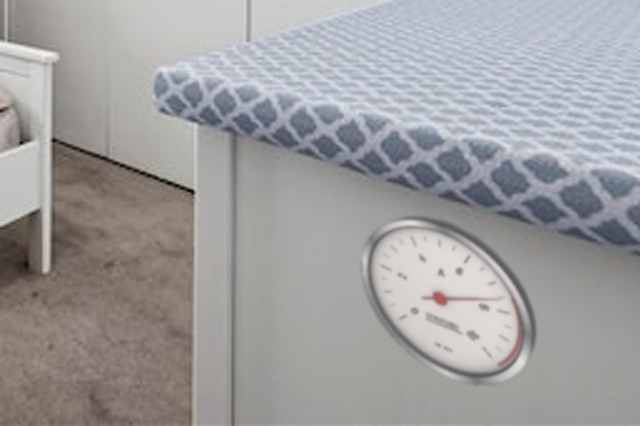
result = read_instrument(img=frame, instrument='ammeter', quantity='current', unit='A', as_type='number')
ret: 7.5 A
